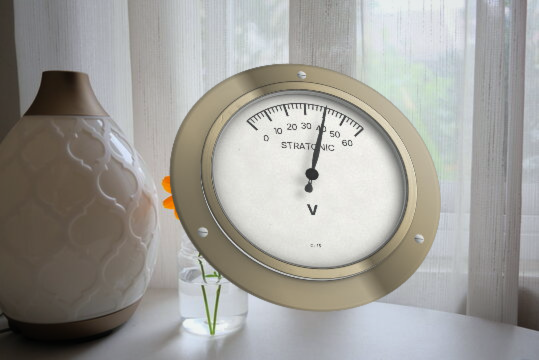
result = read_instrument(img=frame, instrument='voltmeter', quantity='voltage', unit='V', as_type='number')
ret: 40 V
